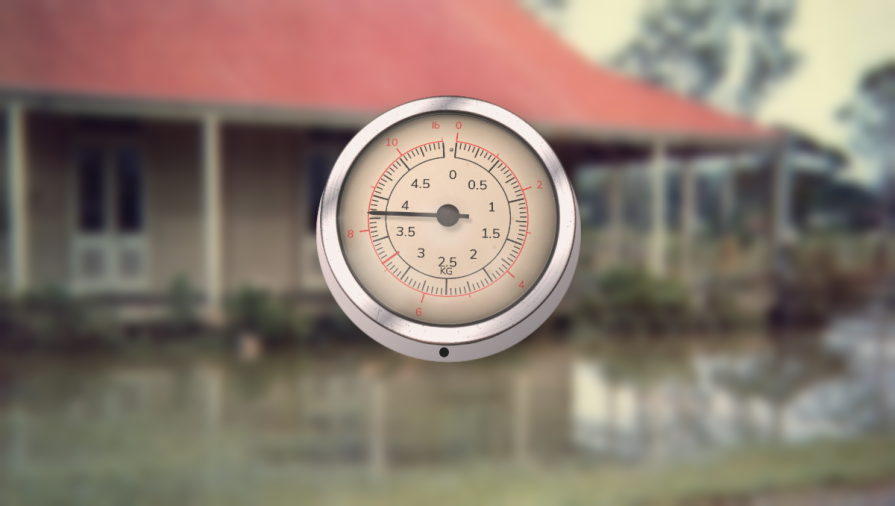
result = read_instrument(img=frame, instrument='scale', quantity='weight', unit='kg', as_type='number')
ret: 3.8 kg
